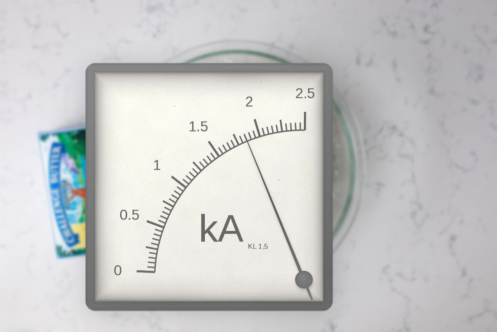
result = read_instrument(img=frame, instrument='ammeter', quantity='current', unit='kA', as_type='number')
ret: 1.85 kA
